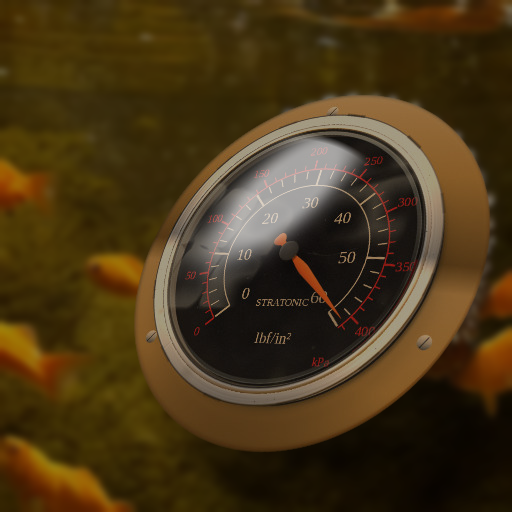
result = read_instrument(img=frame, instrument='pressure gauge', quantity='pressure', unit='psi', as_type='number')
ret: 59 psi
